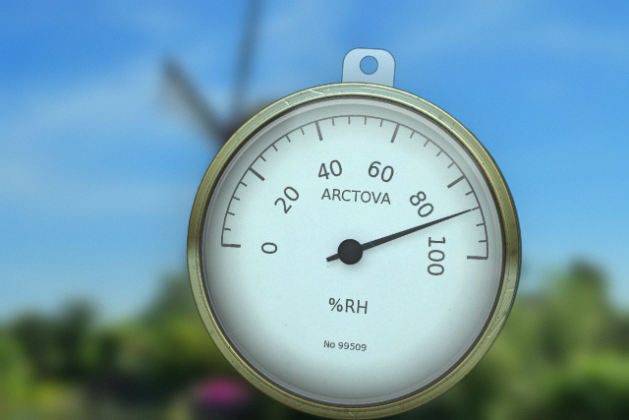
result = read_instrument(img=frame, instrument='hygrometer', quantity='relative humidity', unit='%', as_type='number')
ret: 88 %
